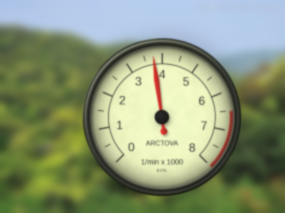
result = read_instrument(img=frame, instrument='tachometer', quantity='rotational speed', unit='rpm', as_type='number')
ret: 3750 rpm
